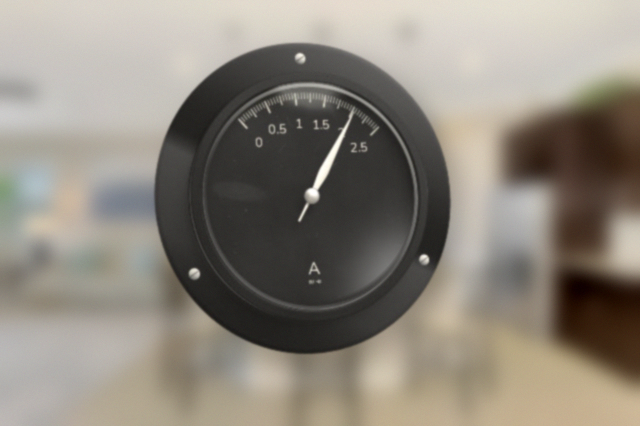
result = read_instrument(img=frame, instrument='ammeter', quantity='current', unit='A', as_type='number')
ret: 2 A
